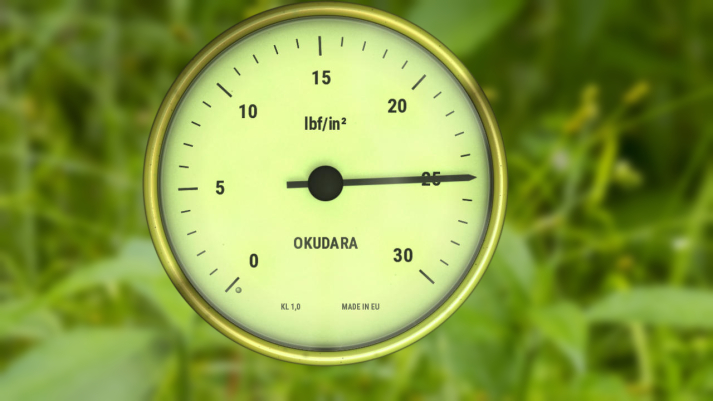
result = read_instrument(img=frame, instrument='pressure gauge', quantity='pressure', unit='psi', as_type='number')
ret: 25 psi
